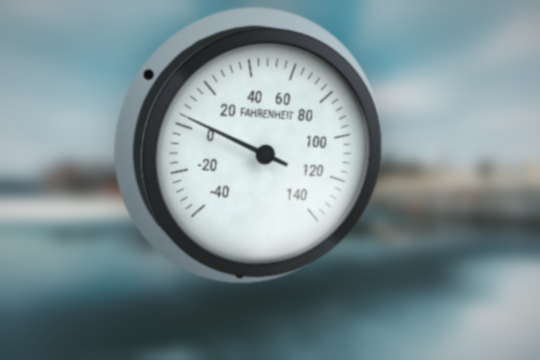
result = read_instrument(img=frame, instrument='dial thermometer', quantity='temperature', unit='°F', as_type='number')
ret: 4 °F
